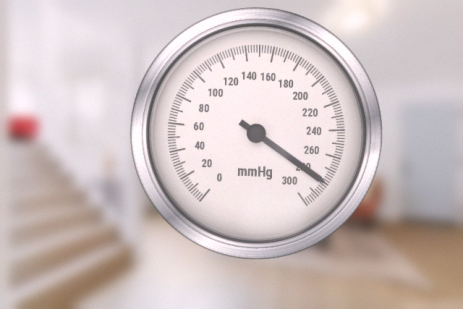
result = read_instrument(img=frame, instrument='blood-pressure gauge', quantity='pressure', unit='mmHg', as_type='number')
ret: 280 mmHg
